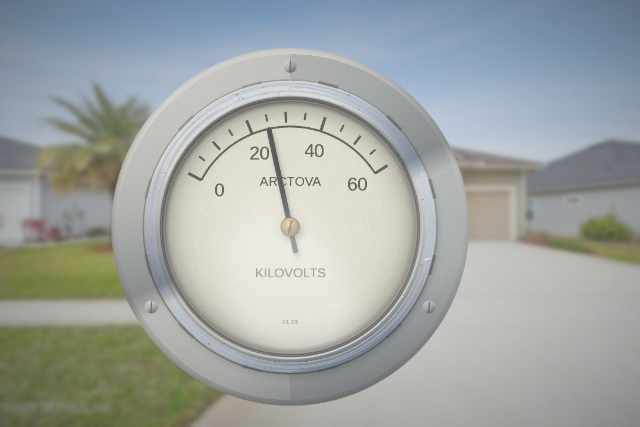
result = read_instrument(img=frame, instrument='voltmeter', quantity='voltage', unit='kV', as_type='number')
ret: 25 kV
